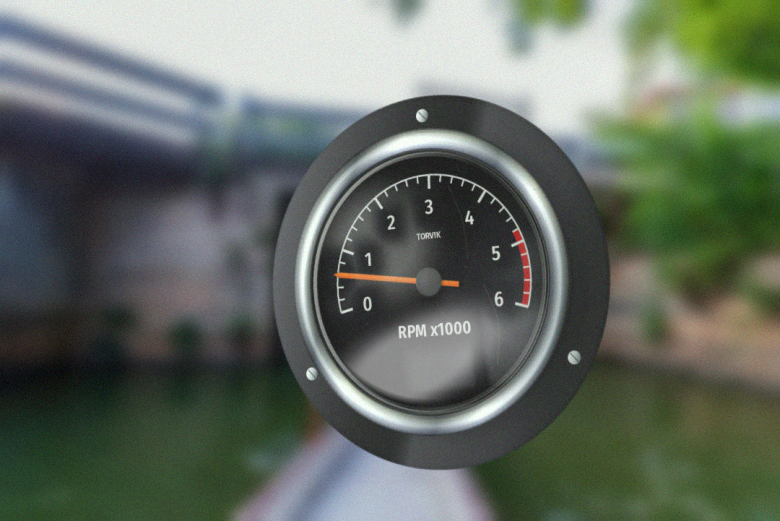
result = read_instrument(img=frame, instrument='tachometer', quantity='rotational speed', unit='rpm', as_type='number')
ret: 600 rpm
